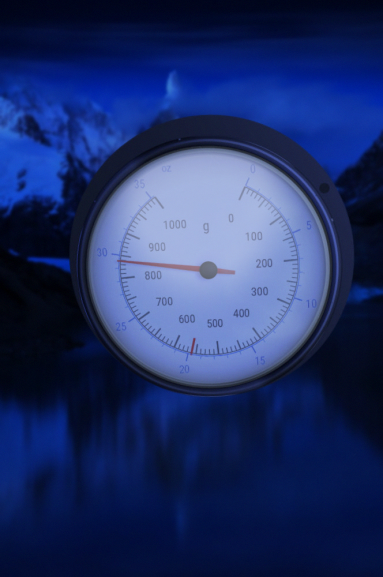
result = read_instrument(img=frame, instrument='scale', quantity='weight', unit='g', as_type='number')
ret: 840 g
